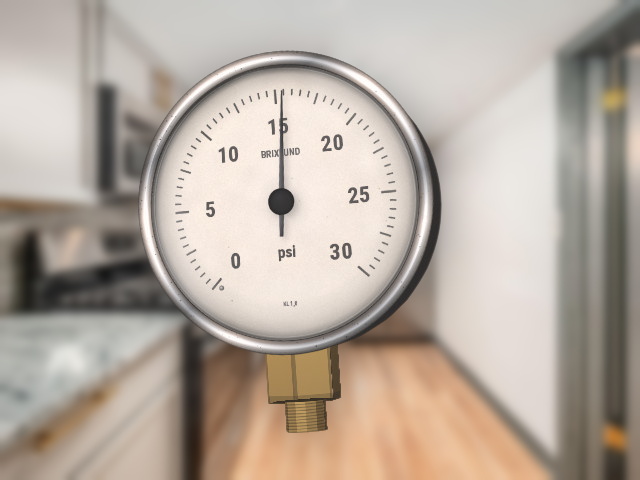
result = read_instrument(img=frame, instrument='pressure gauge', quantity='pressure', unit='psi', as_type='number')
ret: 15.5 psi
